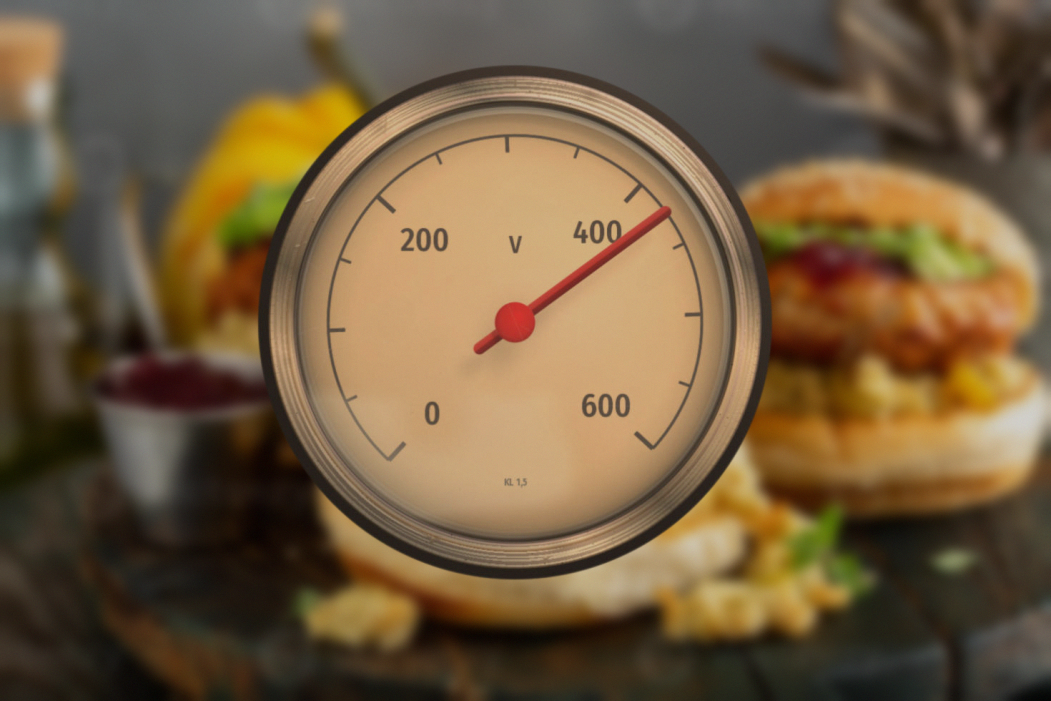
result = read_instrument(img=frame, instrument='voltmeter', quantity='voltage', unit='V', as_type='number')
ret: 425 V
